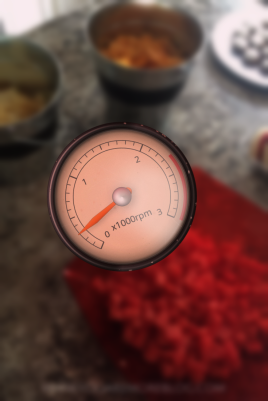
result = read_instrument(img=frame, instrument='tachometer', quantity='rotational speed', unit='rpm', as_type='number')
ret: 300 rpm
